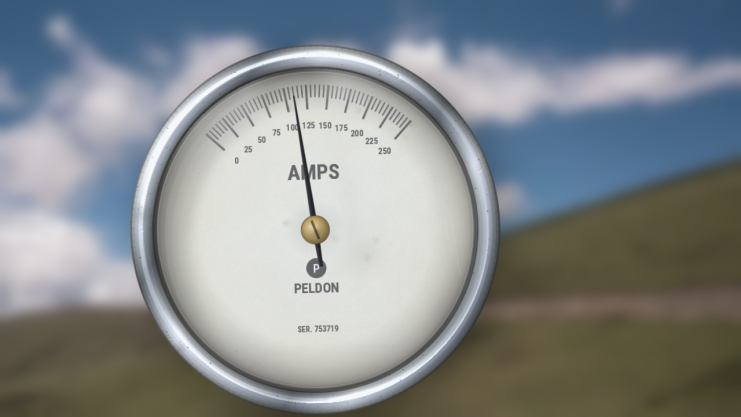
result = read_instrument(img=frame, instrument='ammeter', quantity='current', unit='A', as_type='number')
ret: 110 A
